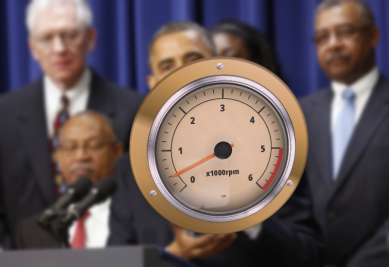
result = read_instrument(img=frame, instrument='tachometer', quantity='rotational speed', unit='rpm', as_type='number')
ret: 400 rpm
